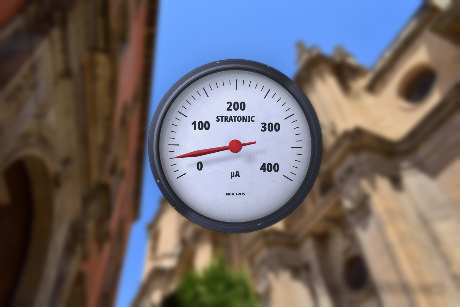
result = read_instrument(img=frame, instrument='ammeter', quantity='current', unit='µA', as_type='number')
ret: 30 µA
